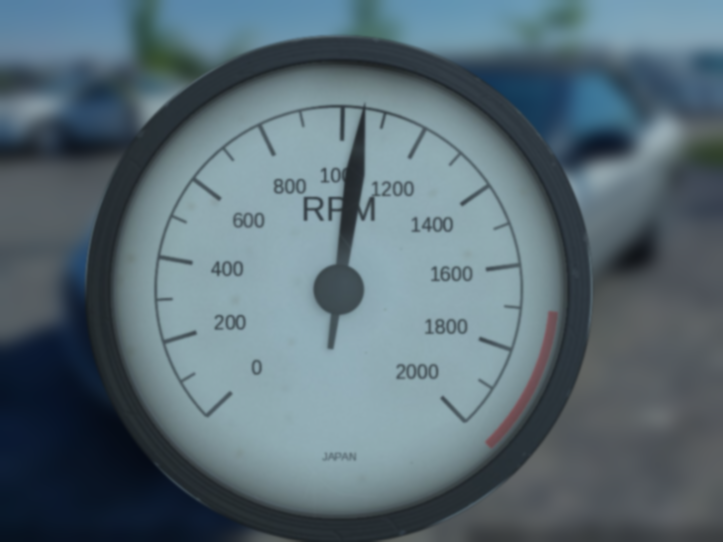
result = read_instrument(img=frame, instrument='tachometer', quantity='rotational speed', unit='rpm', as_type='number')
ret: 1050 rpm
